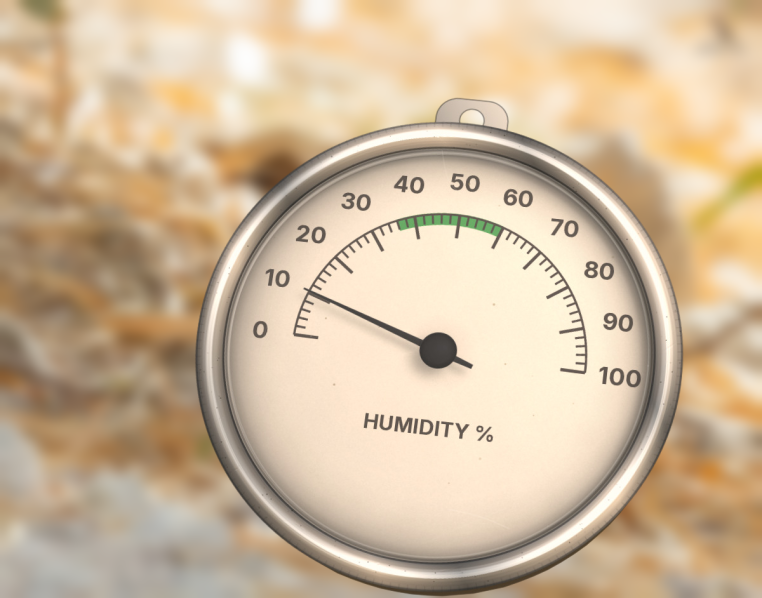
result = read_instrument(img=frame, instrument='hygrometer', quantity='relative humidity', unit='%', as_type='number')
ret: 10 %
